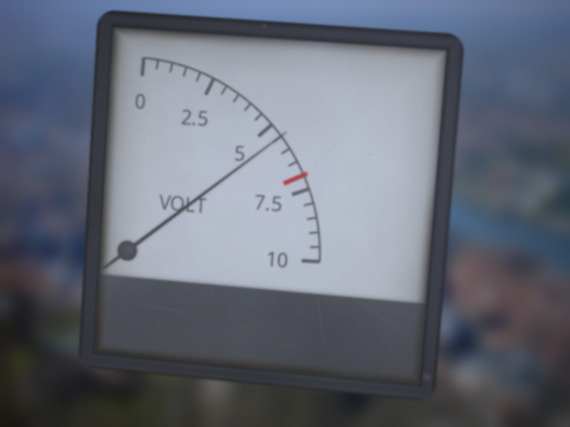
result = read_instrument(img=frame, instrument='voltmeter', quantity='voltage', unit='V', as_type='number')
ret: 5.5 V
